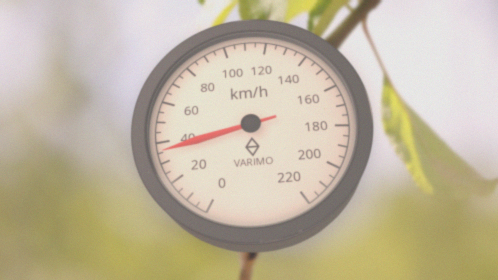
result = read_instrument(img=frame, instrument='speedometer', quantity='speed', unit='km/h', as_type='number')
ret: 35 km/h
